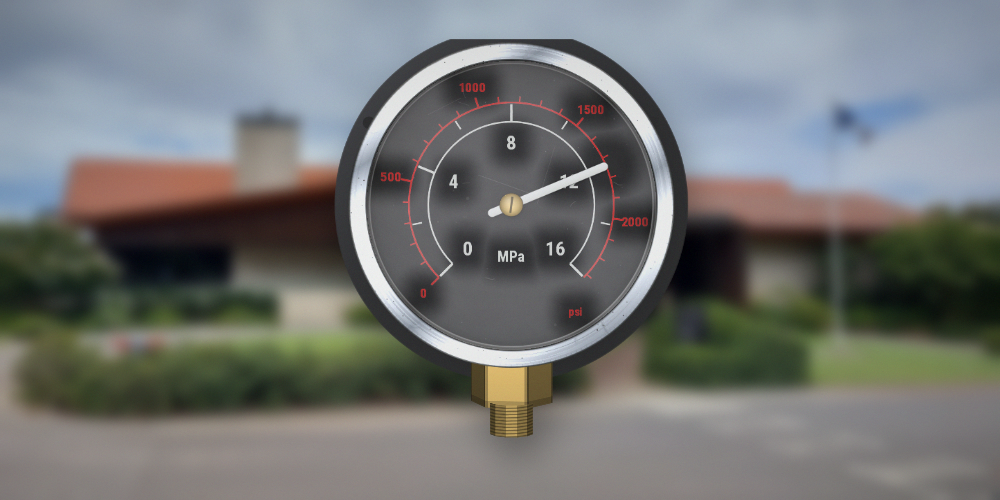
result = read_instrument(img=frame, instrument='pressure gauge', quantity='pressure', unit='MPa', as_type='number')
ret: 12 MPa
